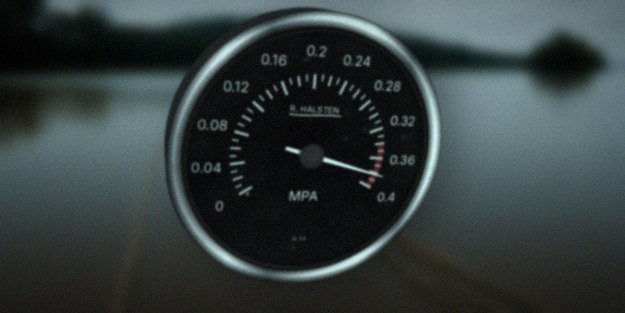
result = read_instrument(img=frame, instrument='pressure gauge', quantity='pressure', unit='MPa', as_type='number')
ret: 0.38 MPa
